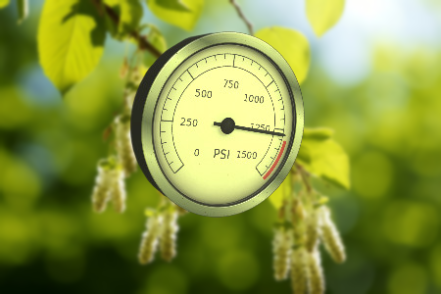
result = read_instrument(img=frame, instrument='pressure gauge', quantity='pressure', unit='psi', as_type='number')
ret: 1275 psi
